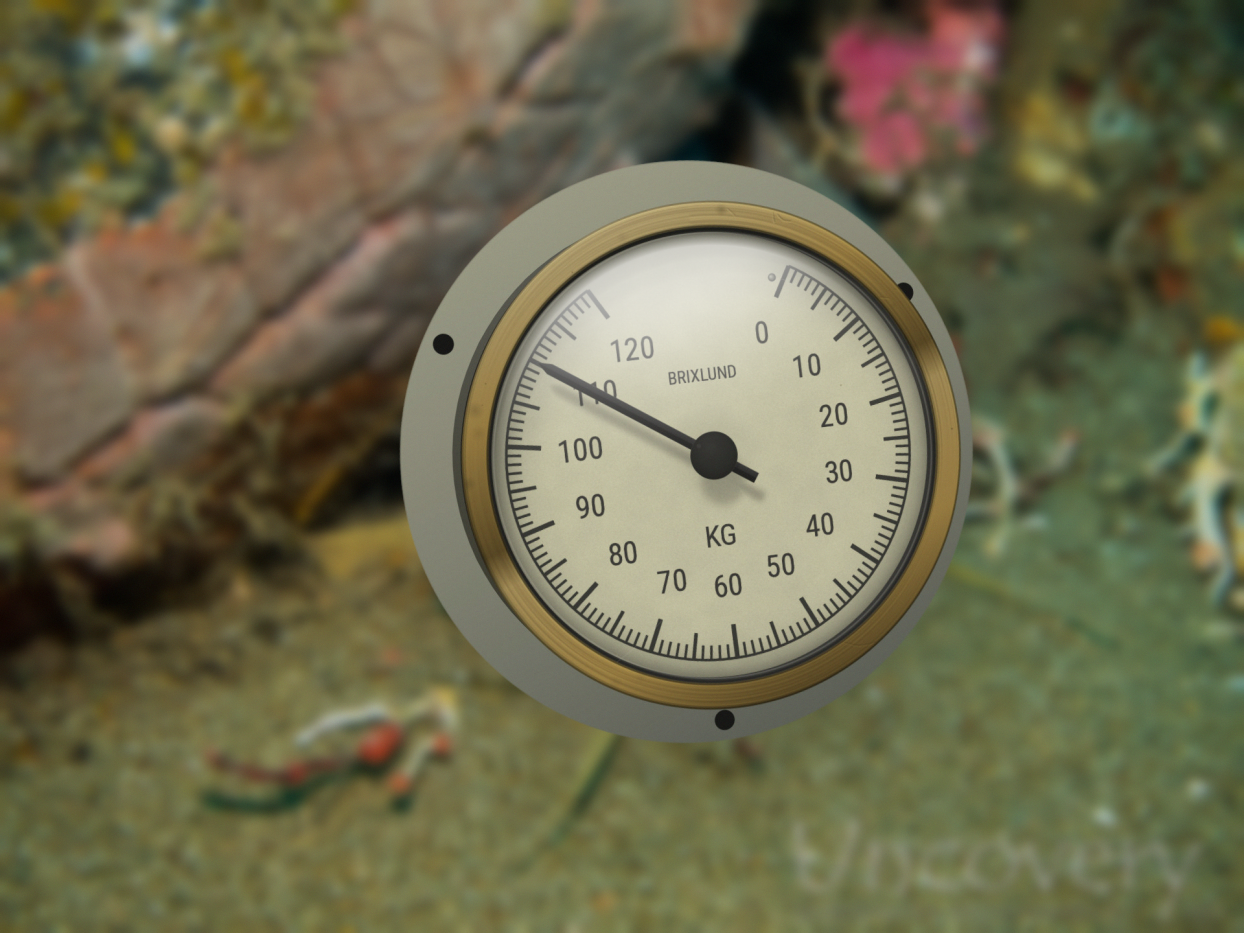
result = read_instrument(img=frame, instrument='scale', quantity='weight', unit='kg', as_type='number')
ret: 110 kg
